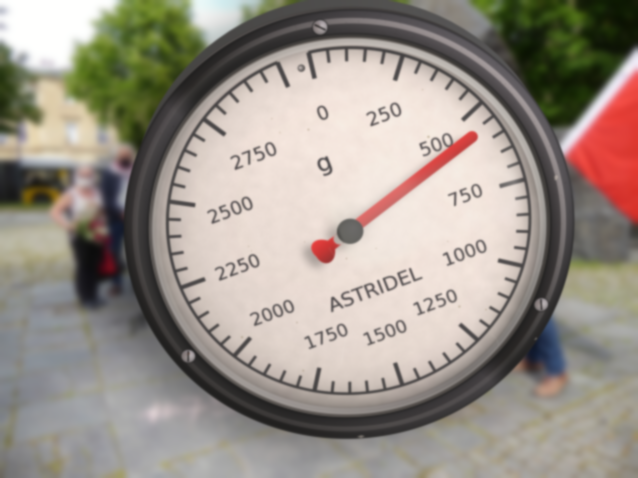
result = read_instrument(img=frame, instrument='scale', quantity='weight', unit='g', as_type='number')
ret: 550 g
